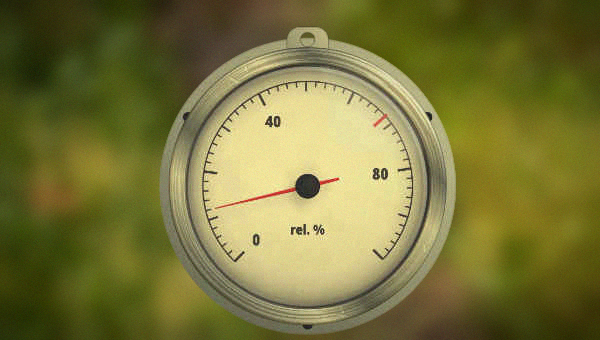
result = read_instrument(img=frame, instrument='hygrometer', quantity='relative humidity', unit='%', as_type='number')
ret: 12 %
